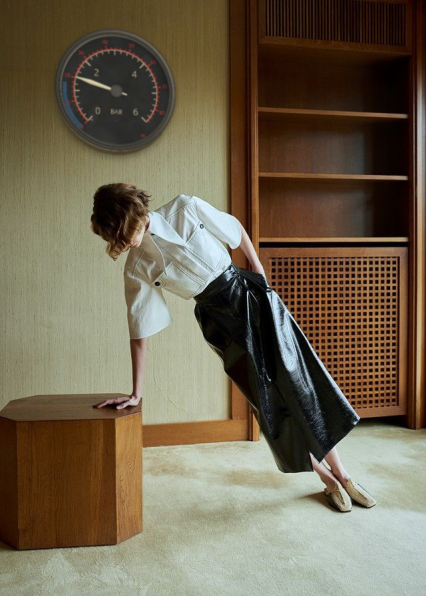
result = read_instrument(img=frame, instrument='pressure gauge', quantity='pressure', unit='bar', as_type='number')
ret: 1.4 bar
